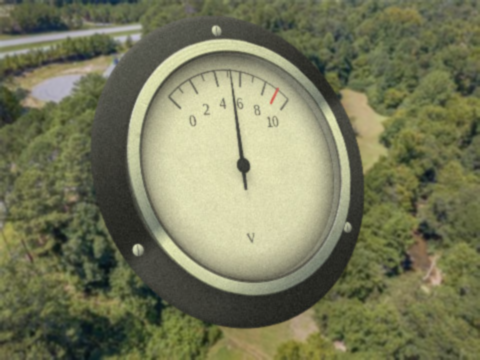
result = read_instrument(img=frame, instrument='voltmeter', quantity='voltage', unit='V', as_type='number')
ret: 5 V
